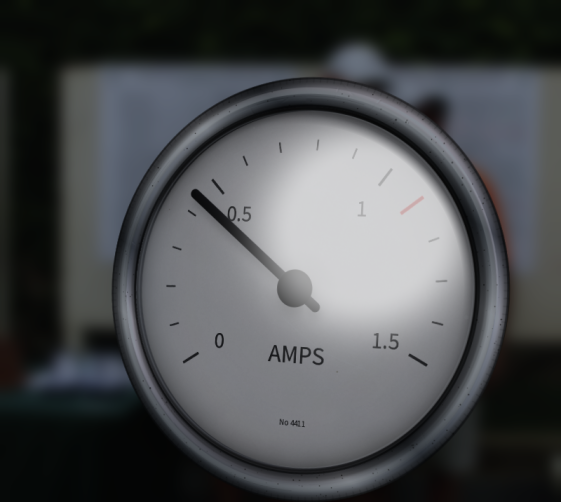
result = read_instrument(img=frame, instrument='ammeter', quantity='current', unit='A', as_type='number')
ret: 0.45 A
